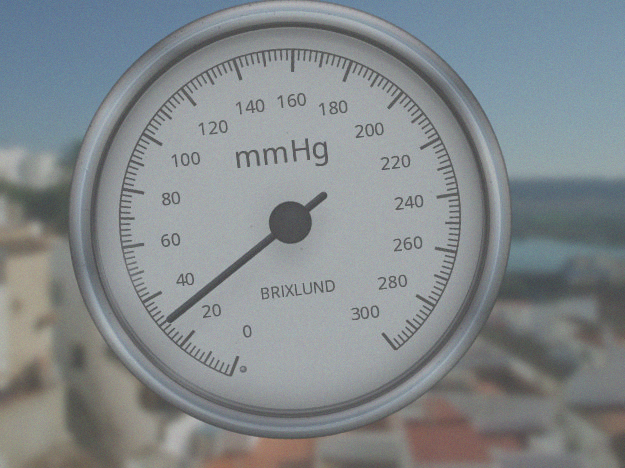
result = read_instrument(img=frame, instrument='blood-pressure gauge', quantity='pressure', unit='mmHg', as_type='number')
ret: 30 mmHg
